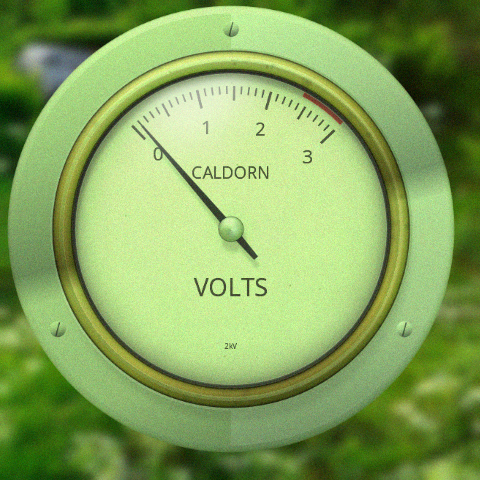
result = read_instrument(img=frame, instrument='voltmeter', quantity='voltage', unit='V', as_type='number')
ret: 0.1 V
